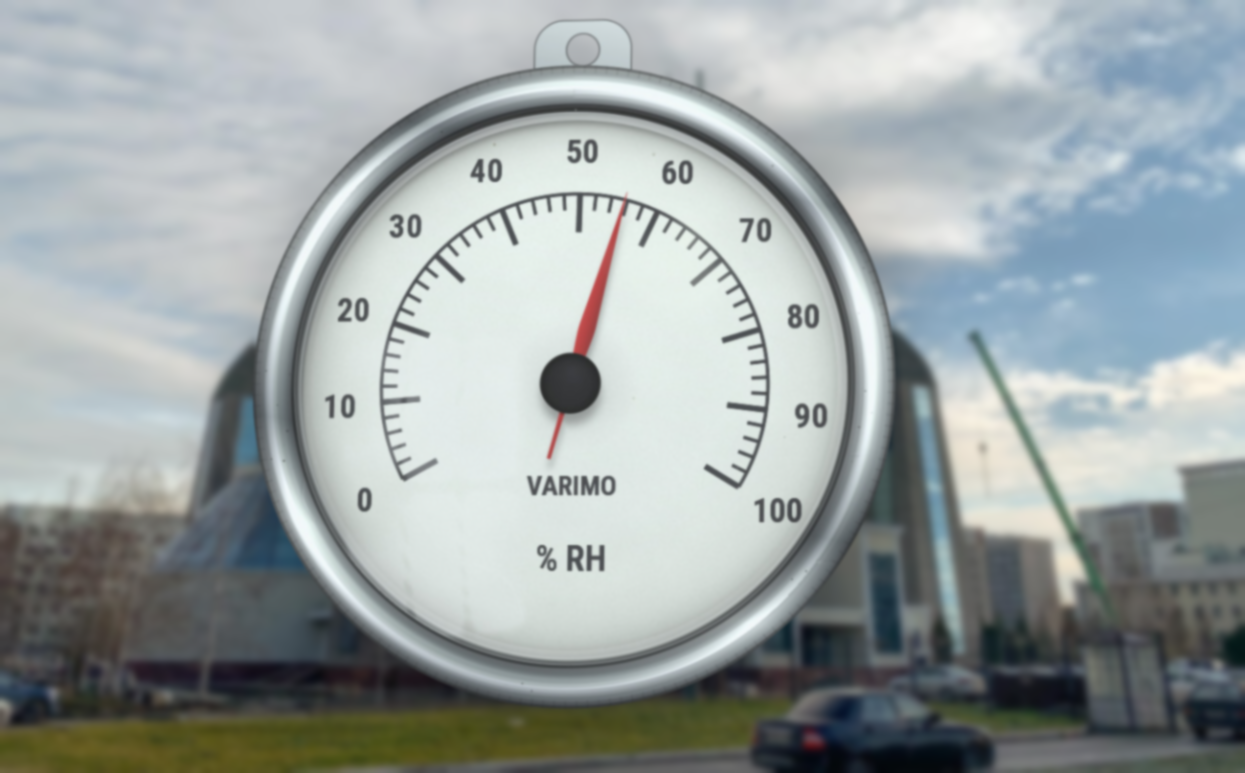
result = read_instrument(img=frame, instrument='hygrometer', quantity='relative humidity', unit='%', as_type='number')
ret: 56 %
